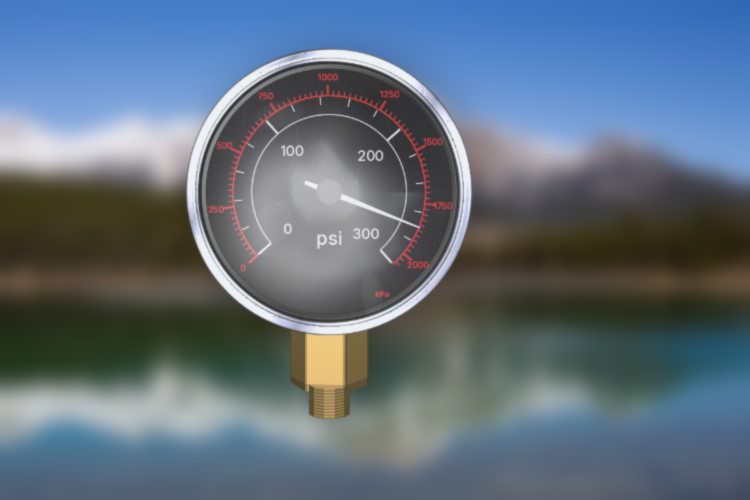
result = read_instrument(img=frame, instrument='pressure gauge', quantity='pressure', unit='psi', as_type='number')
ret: 270 psi
